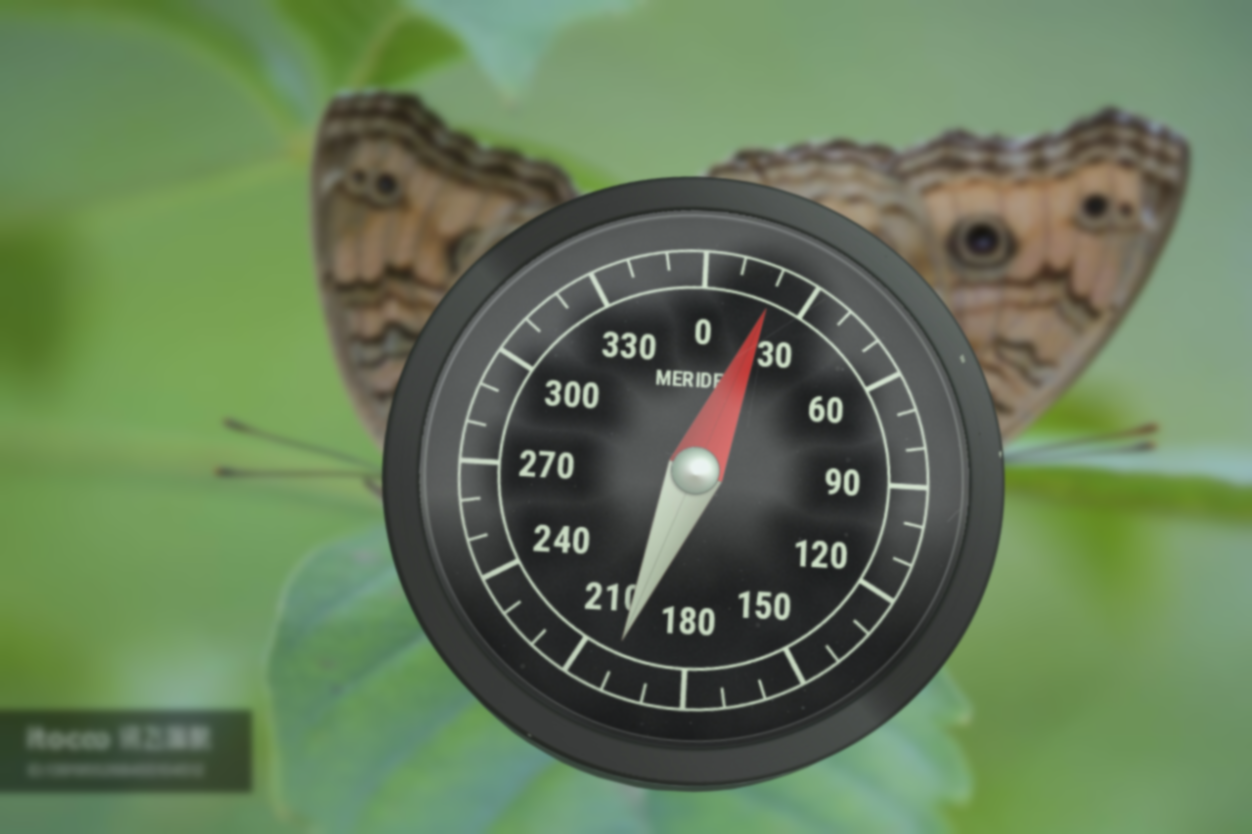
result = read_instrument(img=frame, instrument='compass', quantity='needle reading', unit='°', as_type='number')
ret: 20 °
